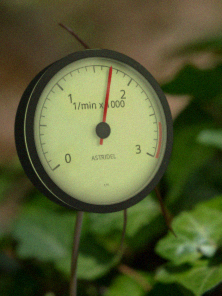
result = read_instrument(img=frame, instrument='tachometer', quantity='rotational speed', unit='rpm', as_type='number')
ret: 1700 rpm
